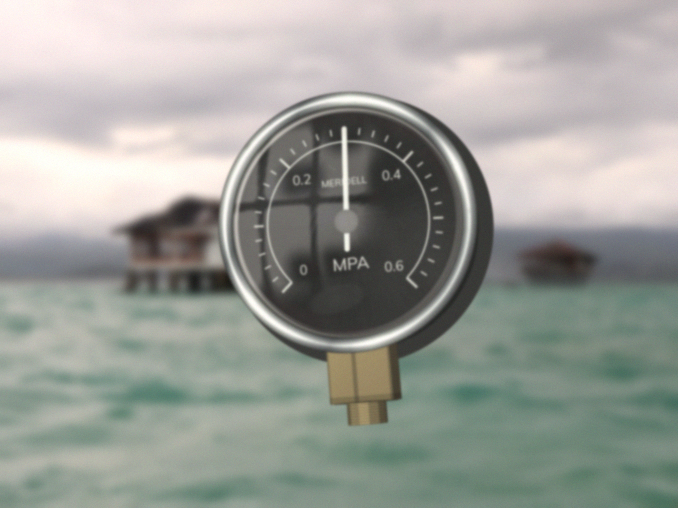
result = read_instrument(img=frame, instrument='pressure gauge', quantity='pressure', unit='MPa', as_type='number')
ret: 0.3 MPa
